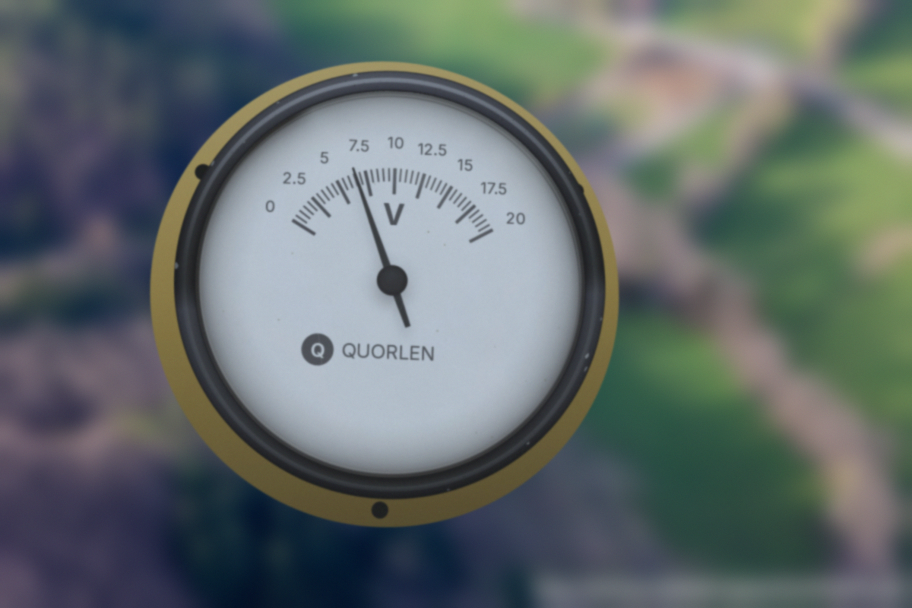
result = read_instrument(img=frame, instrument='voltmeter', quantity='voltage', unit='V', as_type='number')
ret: 6.5 V
